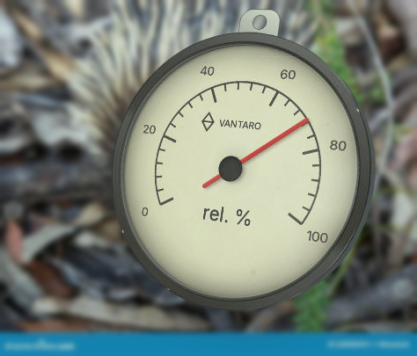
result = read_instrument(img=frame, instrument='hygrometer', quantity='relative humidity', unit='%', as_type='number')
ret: 72 %
